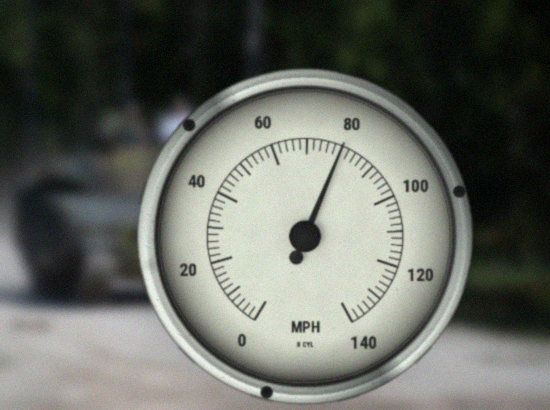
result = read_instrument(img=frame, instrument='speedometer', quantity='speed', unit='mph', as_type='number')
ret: 80 mph
